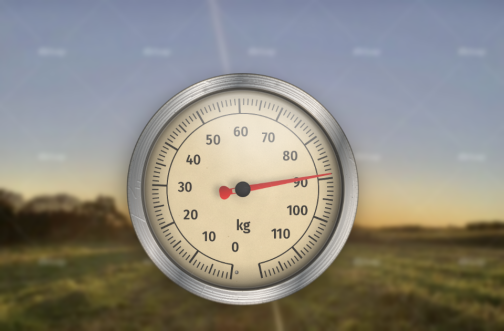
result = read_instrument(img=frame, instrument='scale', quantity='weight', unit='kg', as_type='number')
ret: 89 kg
